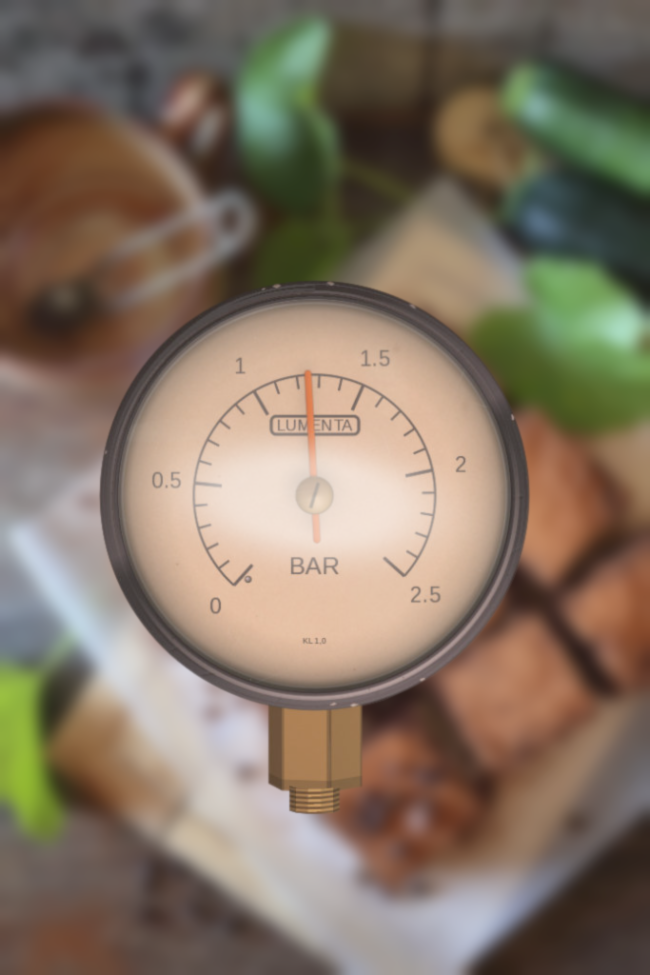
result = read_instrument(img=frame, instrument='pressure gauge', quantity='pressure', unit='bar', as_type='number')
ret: 1.25 bar
